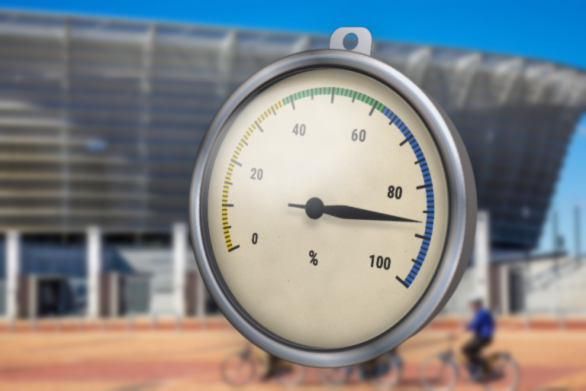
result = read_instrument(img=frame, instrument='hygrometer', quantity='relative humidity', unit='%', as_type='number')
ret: 87 %
